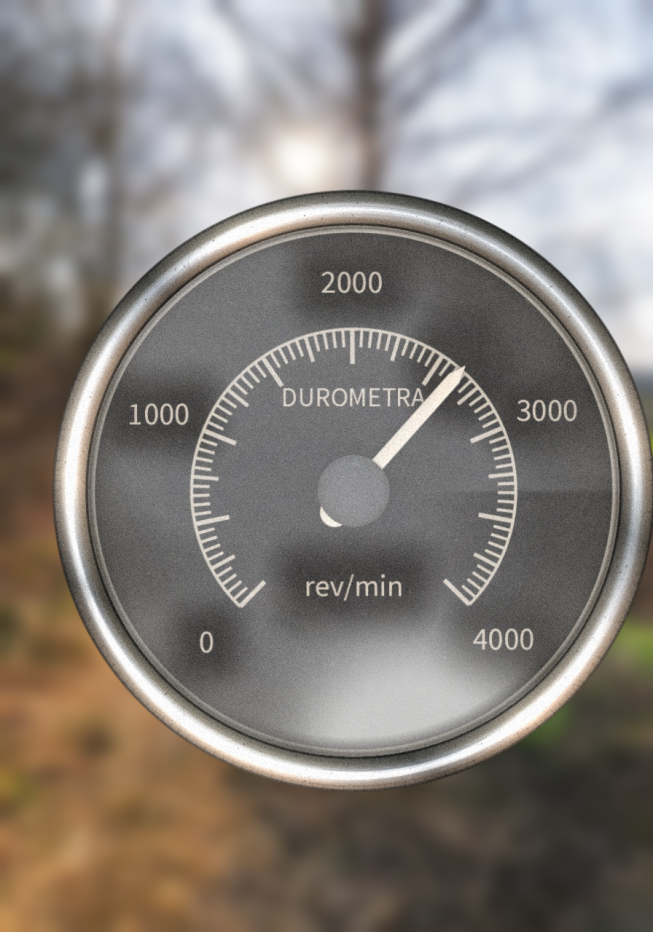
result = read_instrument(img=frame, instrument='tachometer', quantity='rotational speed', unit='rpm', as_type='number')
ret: 2625 rpm
